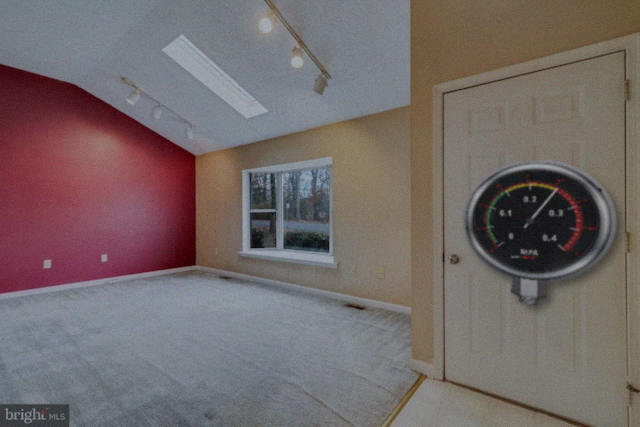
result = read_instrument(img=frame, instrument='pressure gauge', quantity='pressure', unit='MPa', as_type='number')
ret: 0.25 MPa
